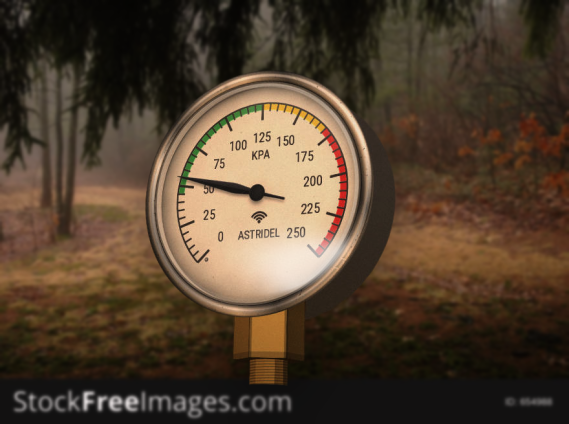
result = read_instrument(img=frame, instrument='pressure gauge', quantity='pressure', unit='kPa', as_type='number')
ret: 55 kPa
